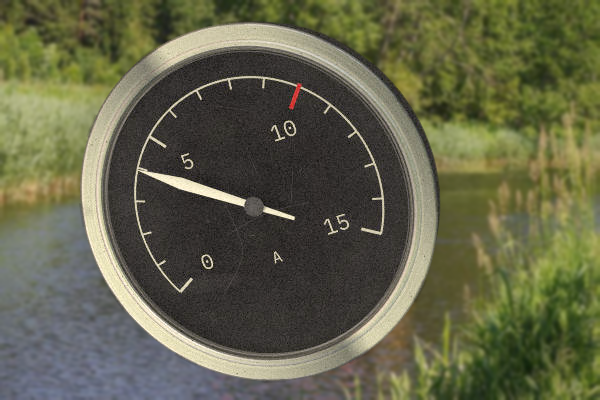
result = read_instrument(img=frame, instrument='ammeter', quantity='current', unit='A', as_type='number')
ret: 4 A
